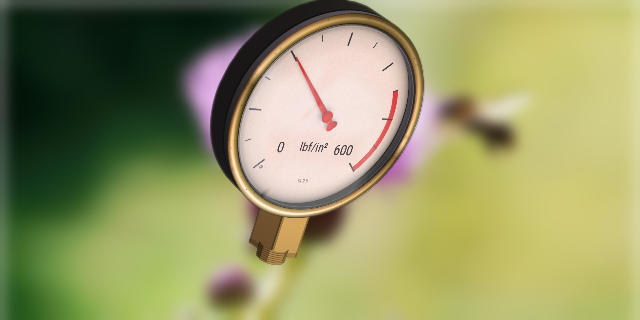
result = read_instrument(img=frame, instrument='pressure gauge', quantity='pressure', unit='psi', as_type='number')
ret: 200 psi
